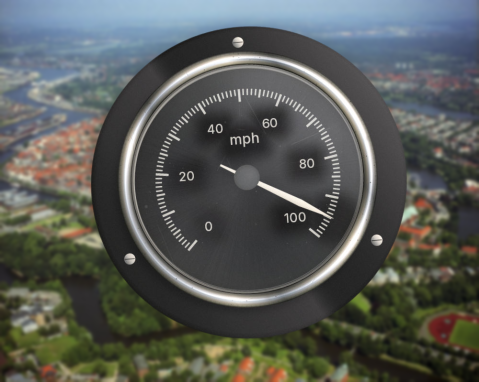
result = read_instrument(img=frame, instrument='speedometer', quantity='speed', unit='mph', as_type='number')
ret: 95 mph
